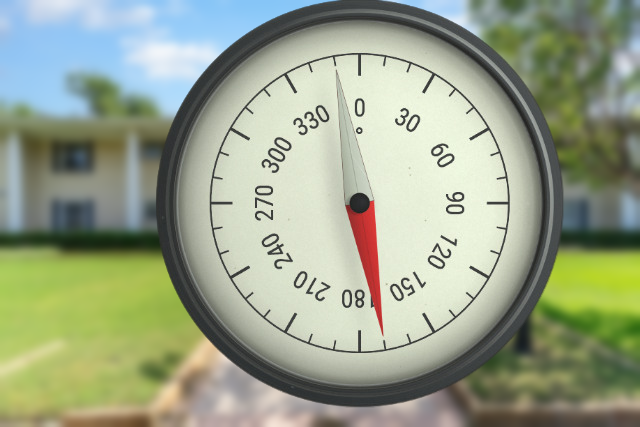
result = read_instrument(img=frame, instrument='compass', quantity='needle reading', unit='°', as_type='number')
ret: 170 °
